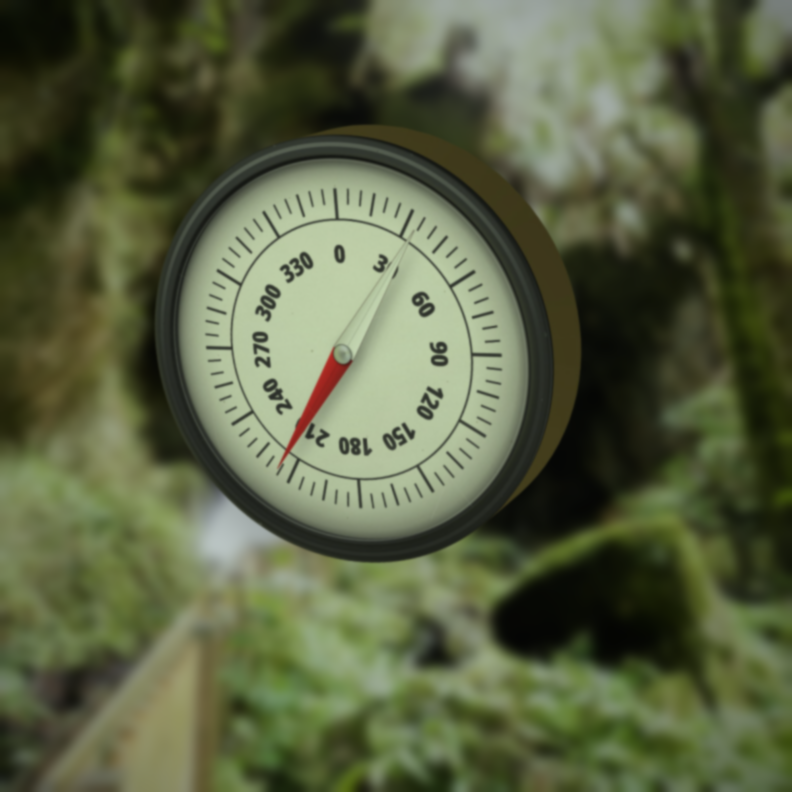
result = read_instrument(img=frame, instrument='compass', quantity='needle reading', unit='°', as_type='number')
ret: 215 °
